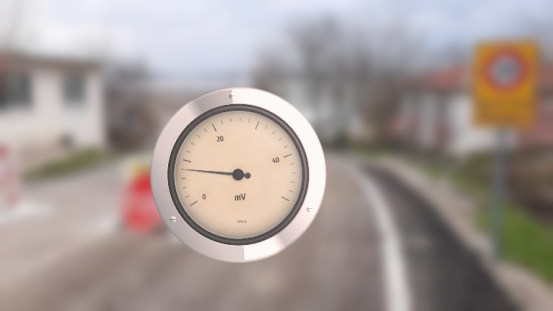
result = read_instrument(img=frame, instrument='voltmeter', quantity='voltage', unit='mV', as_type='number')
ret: 8 mV
